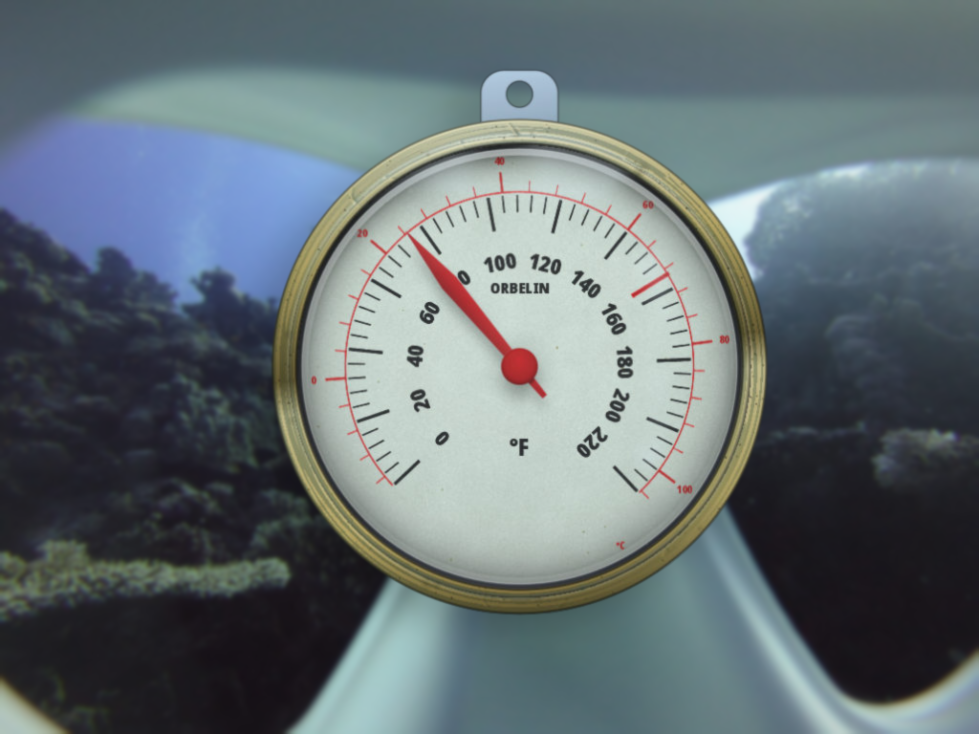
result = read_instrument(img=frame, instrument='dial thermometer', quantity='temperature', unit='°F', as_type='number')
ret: 76 °F
